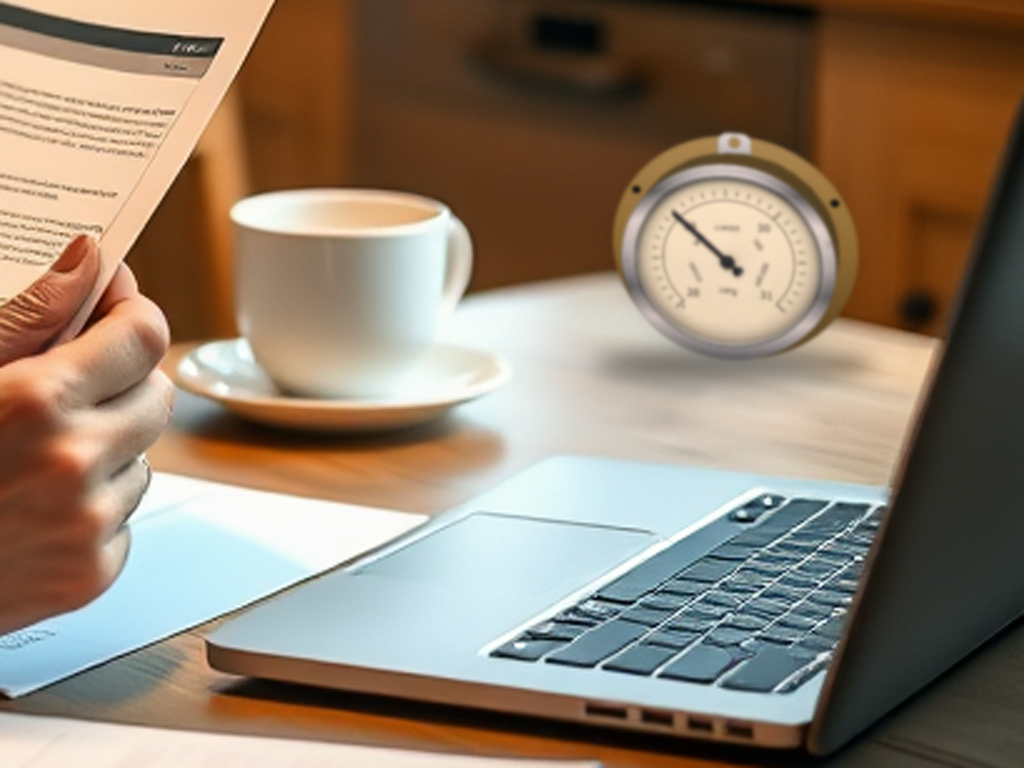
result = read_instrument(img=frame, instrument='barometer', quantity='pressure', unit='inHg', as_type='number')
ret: 29 inHg
